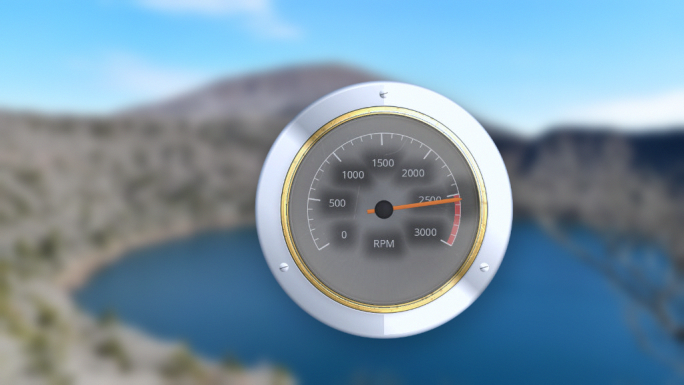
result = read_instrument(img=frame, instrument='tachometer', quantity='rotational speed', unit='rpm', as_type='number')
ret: 2550 rpm
